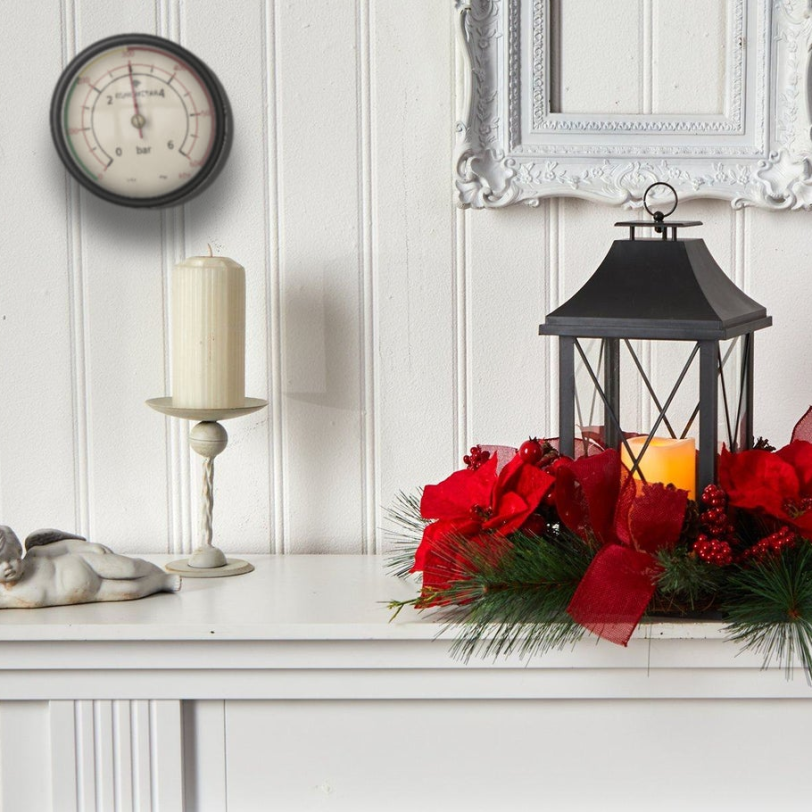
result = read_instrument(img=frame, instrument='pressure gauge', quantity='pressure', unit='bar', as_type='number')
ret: 3 bar
